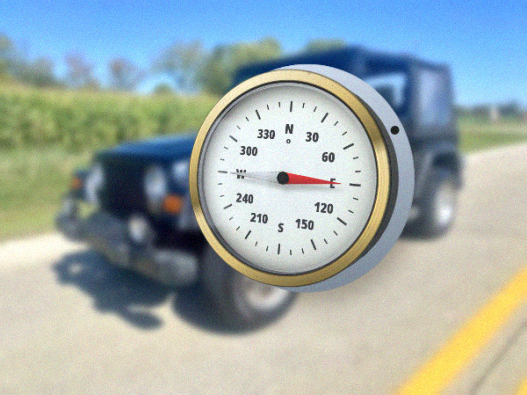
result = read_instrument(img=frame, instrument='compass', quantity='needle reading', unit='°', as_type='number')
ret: 90 °
